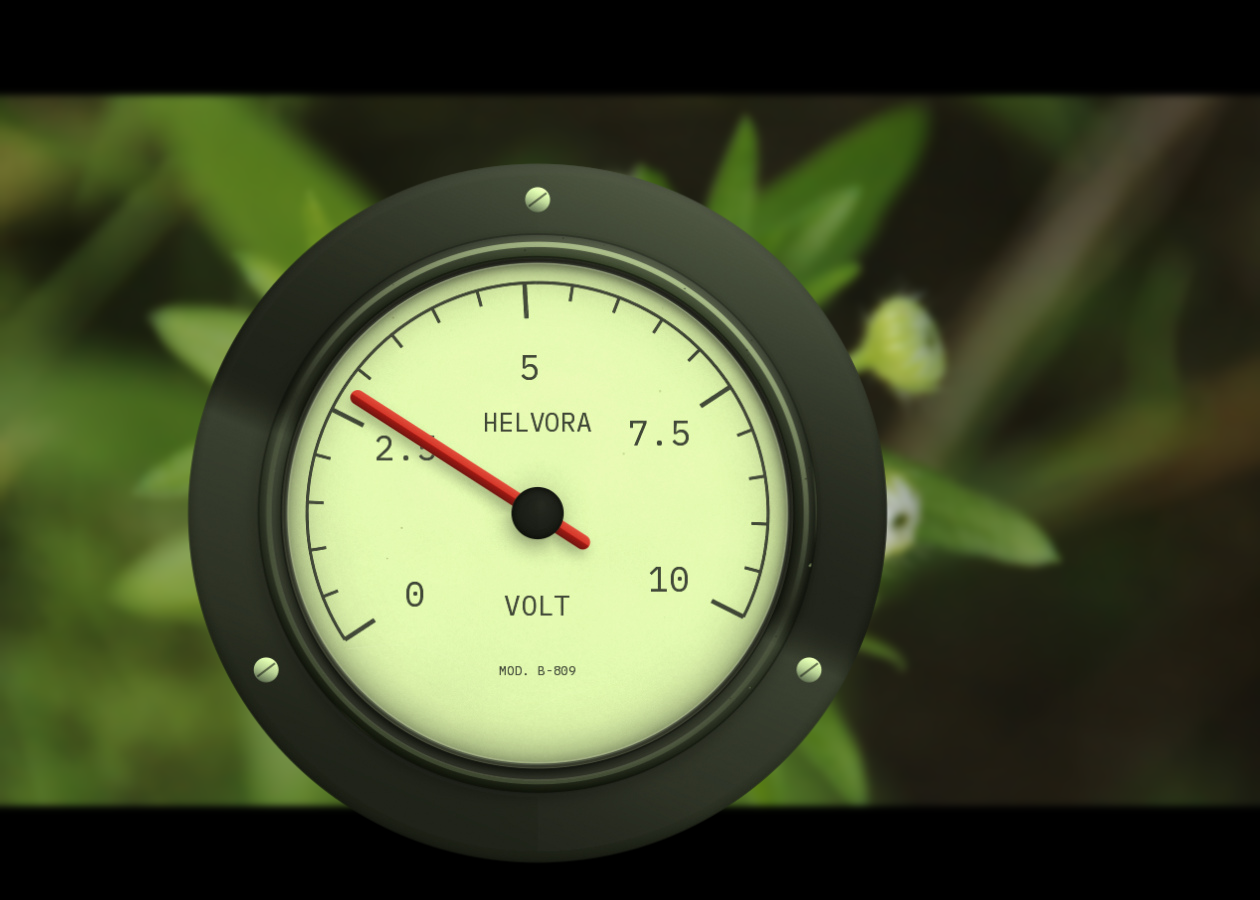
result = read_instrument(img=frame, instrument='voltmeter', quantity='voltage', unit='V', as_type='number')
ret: 2.75 V
